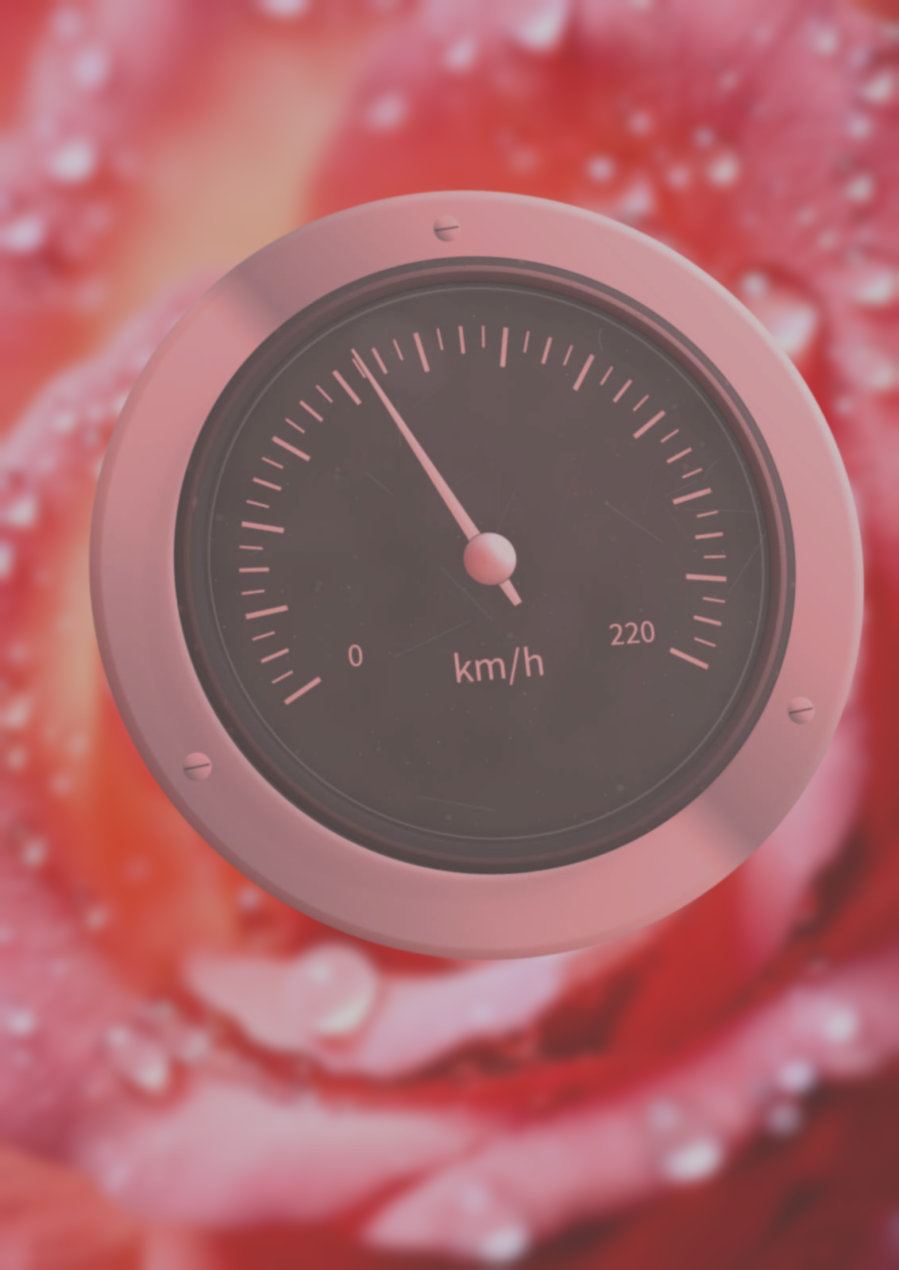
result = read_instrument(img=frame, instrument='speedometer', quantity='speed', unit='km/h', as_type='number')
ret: 85 km/h
